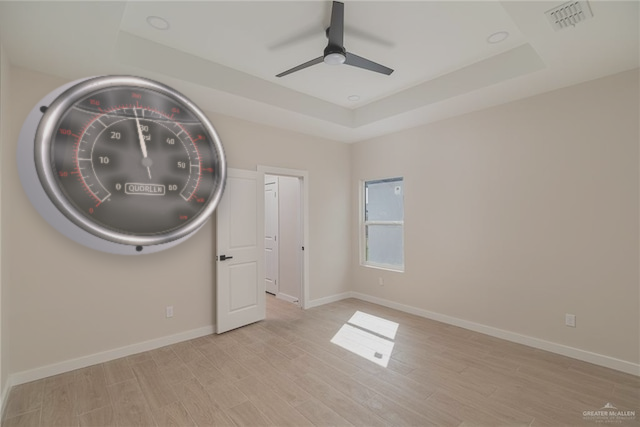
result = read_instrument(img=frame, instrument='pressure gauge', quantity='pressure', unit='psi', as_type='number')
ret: 28 psi
